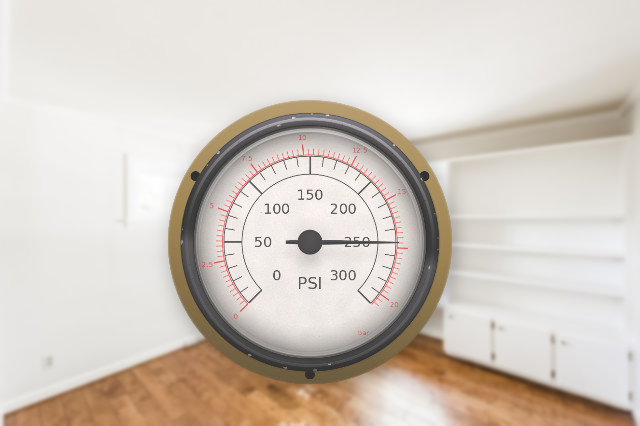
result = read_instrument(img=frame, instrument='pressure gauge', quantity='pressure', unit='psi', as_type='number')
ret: 250 psi
